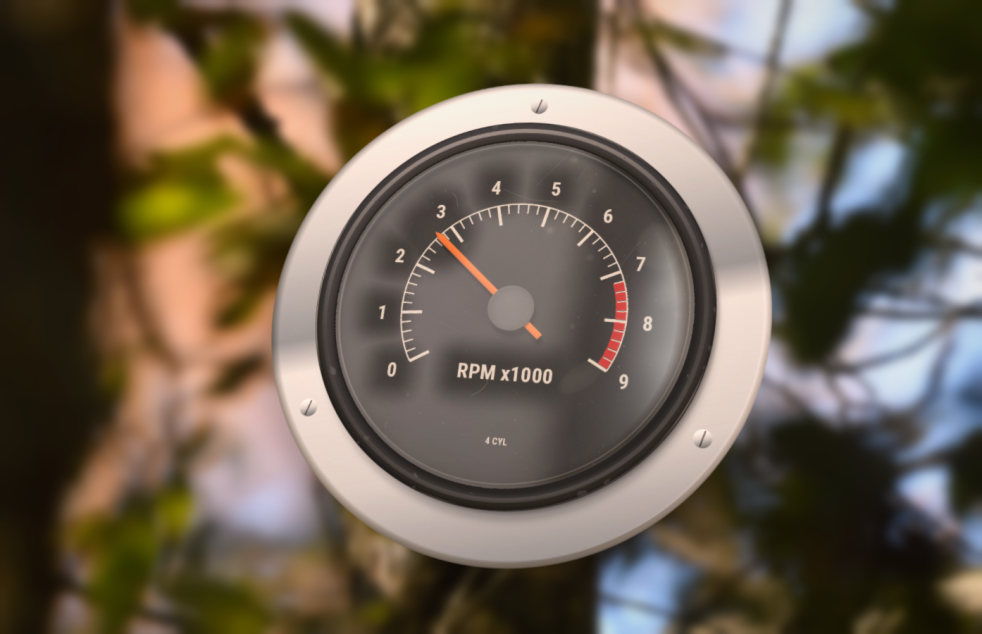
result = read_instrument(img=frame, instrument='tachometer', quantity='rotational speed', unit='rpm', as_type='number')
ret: 2700 rpm
